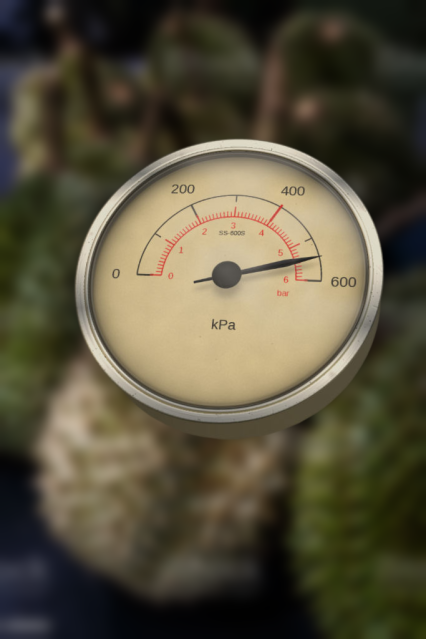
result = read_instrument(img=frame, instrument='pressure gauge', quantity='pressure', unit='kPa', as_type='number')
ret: 550 kPa
